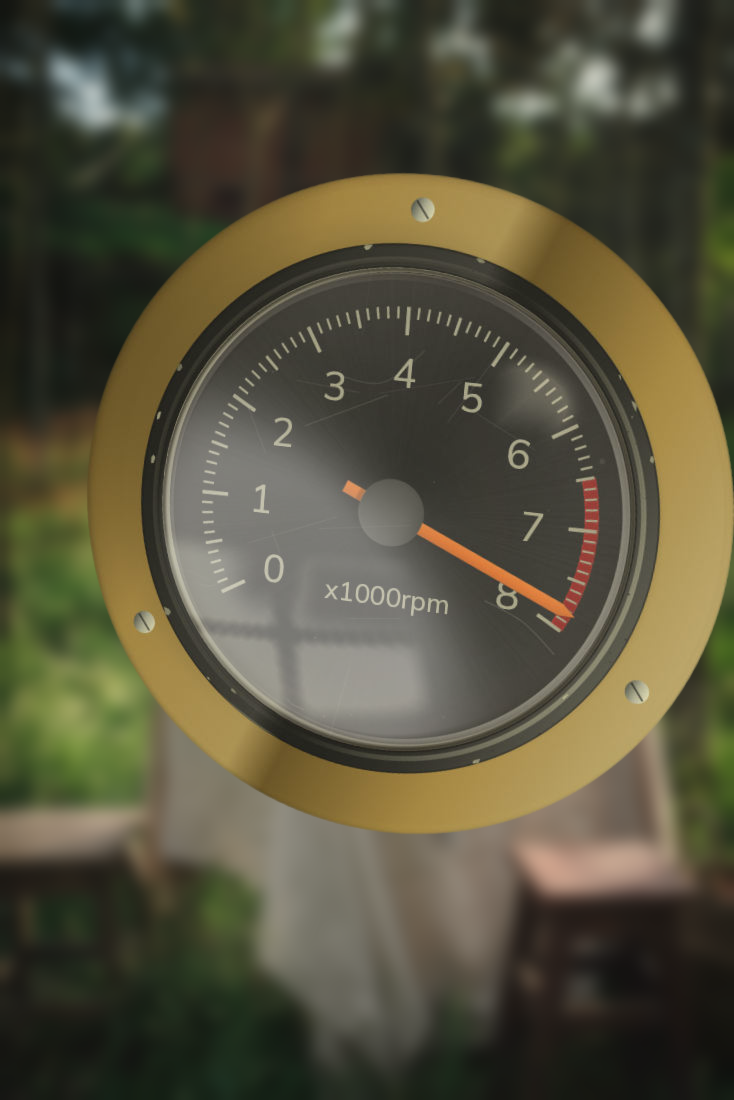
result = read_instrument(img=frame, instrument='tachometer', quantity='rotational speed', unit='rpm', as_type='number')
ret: 7800 rpm
